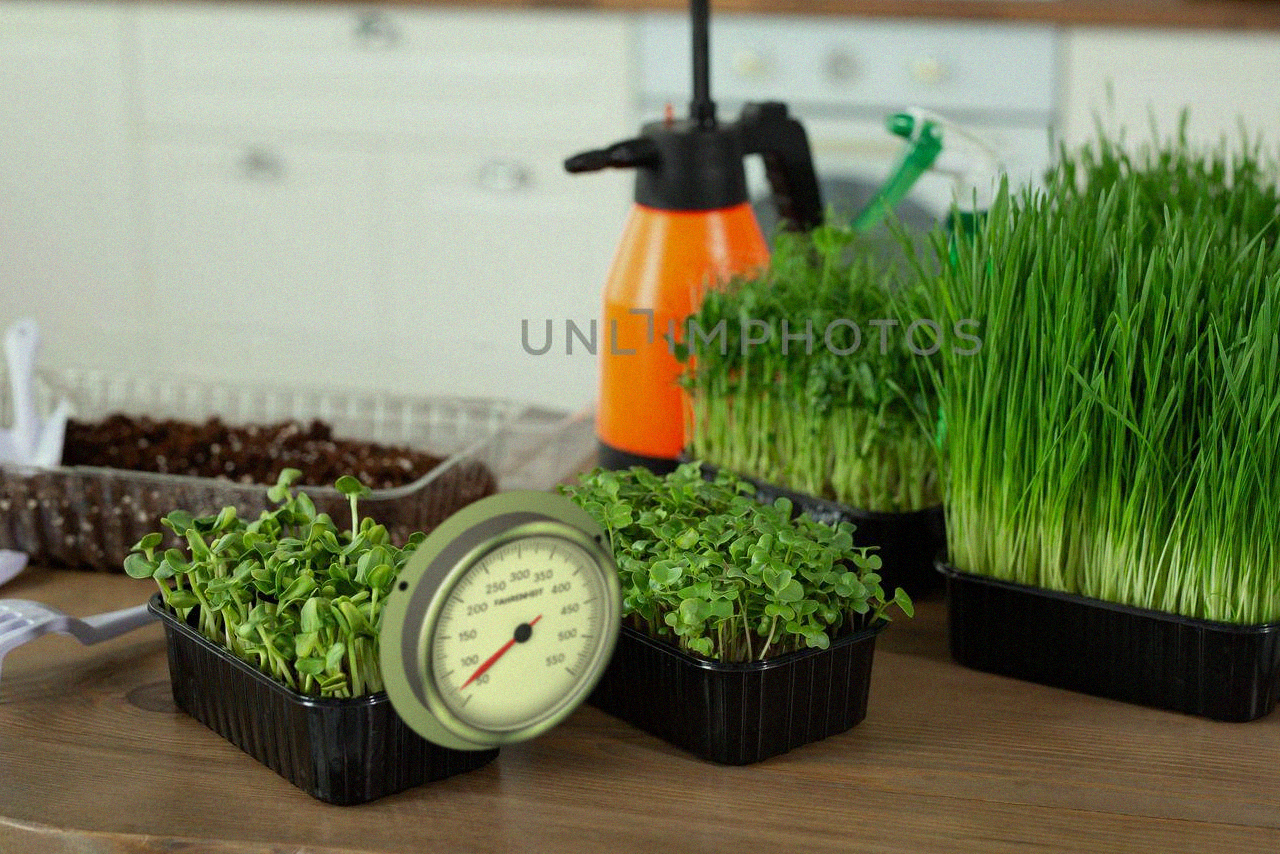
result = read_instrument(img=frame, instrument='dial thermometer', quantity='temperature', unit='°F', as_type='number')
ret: 75 °F
